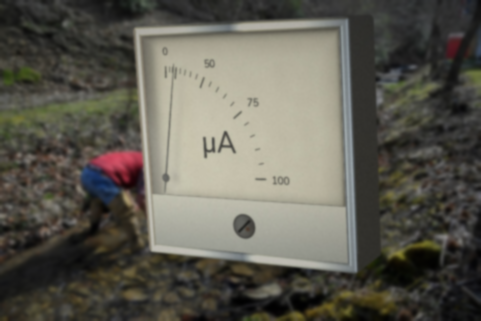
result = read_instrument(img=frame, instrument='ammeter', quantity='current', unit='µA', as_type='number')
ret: 25 µA
